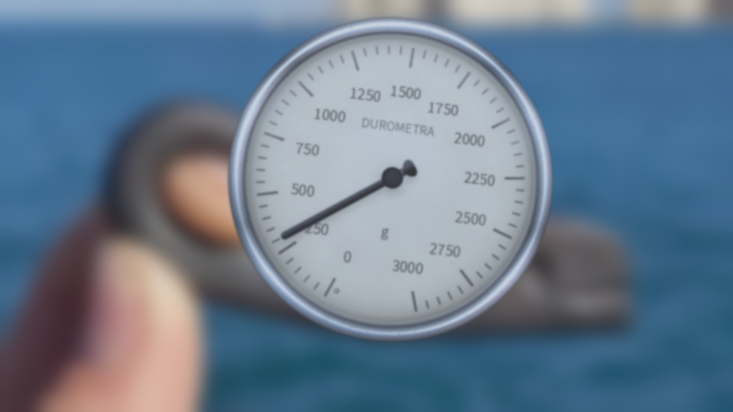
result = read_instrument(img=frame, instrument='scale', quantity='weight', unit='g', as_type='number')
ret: 300 g
